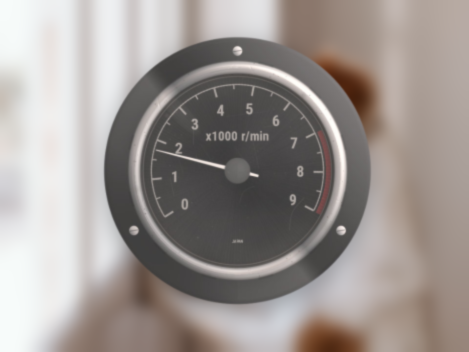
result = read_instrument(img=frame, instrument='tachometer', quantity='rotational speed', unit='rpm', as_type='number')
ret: 1750 rpm
